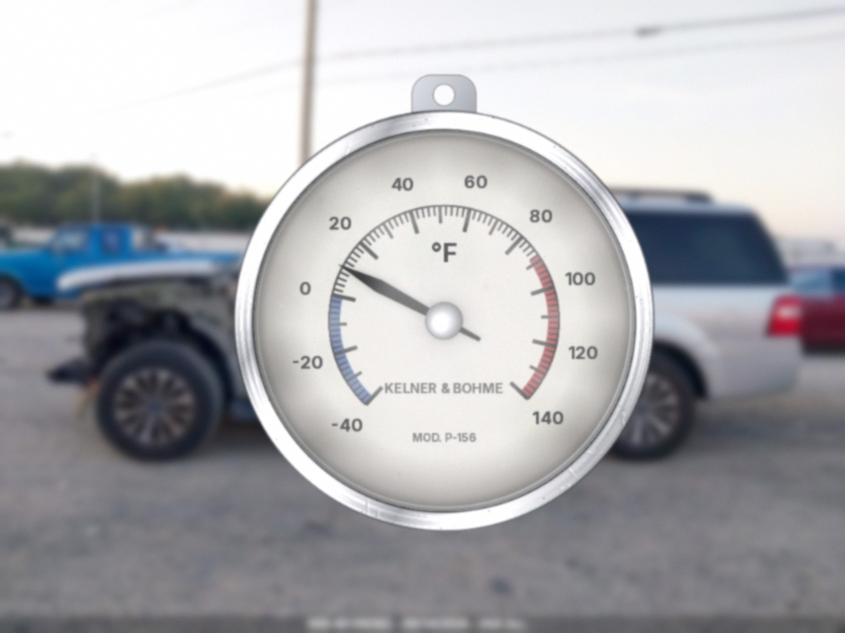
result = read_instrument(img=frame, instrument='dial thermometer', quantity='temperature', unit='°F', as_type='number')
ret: 10 °F
